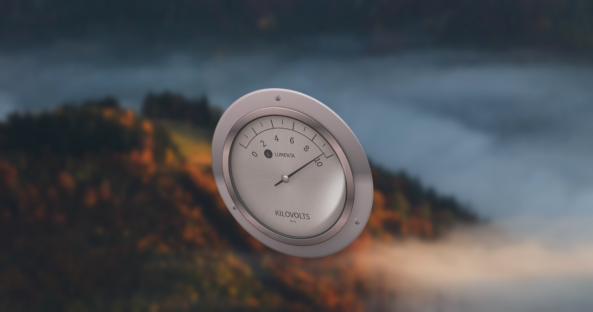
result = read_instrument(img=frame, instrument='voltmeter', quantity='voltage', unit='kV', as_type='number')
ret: 9.5 kV
